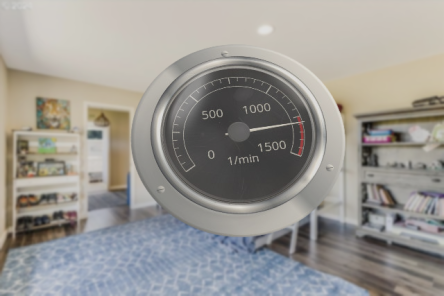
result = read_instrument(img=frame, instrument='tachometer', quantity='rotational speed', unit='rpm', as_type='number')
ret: 1300 rpm
